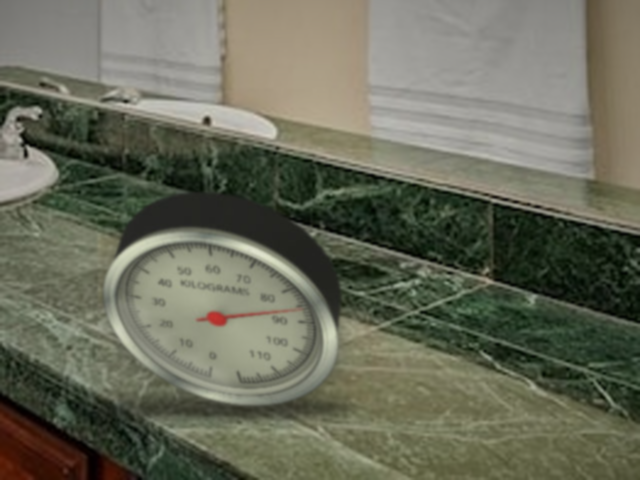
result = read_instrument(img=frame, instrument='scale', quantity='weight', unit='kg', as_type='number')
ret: 85 kg
